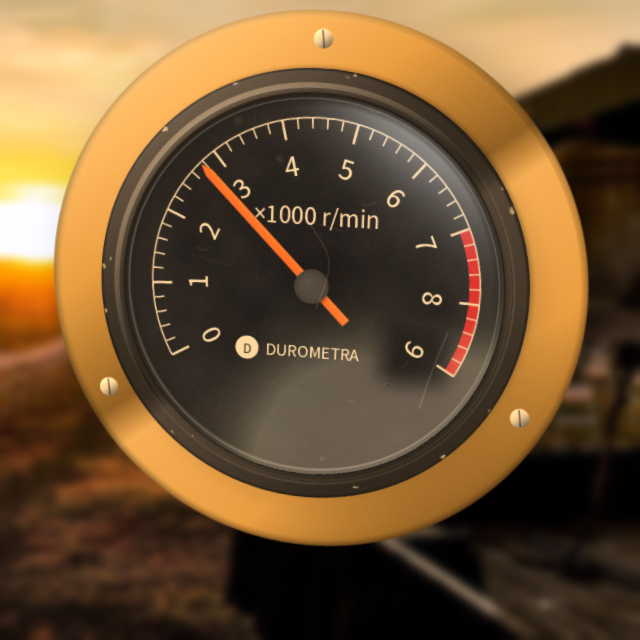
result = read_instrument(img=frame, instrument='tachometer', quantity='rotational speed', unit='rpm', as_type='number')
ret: 2800 rpm
